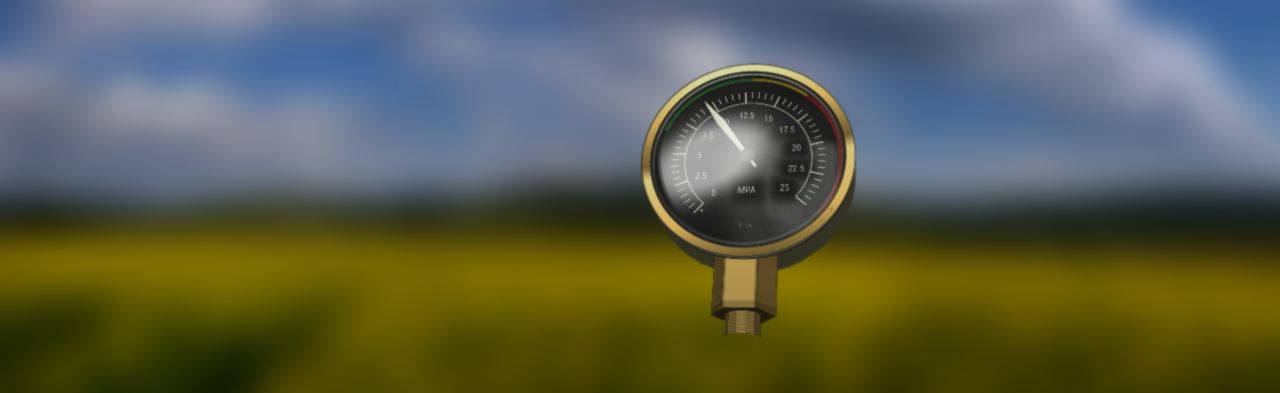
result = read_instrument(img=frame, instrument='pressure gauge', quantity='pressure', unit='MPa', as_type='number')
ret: 9.5 MPa
